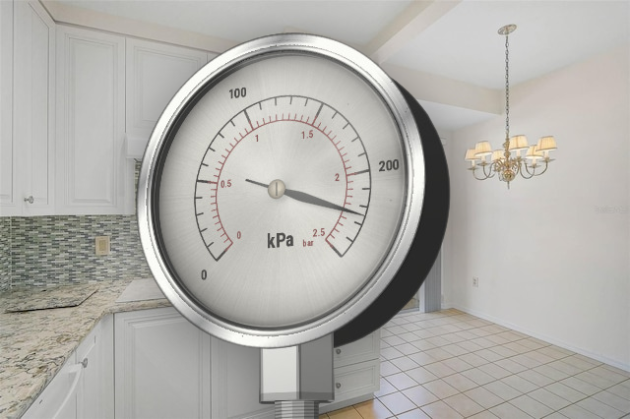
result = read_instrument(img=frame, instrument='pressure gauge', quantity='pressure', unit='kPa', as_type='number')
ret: 225 kPa
